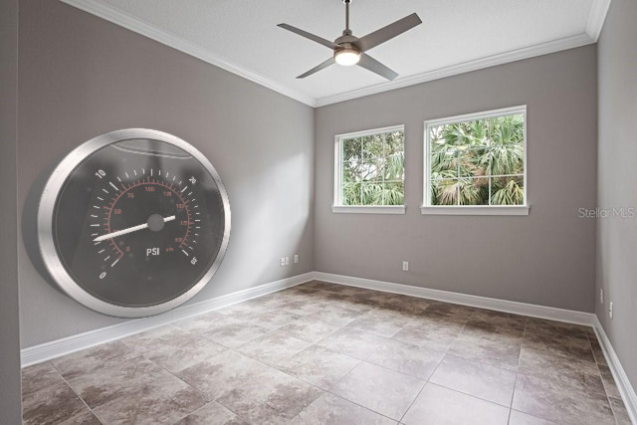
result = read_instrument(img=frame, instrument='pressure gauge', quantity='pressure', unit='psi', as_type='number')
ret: 3.5 psi
